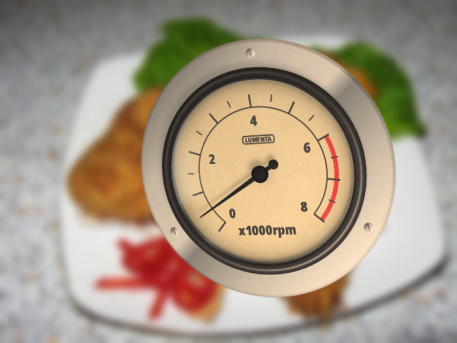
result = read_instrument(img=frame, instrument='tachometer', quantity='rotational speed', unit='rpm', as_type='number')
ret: 500 rpm
